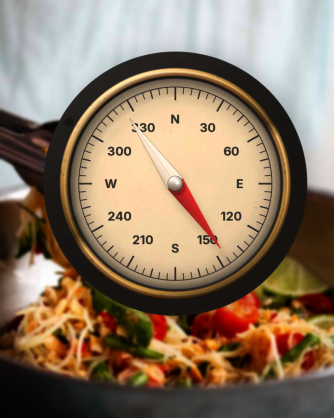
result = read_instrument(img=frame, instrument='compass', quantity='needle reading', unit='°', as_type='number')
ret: 145 °
